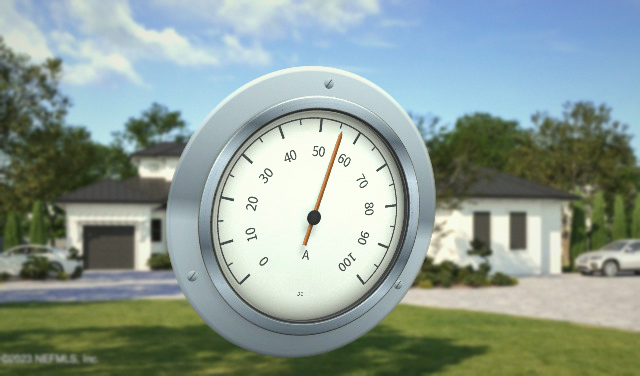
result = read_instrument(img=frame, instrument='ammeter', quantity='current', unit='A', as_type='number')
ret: 55 A
